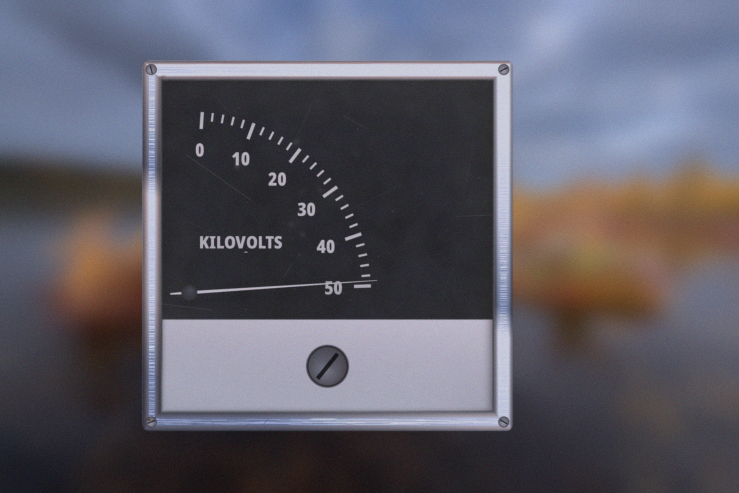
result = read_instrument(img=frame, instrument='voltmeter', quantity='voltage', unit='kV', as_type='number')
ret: 49 kV
